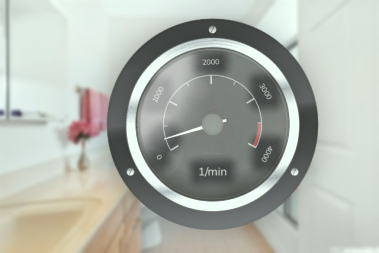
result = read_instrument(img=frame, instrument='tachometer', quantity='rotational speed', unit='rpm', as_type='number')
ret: 250 rpm
